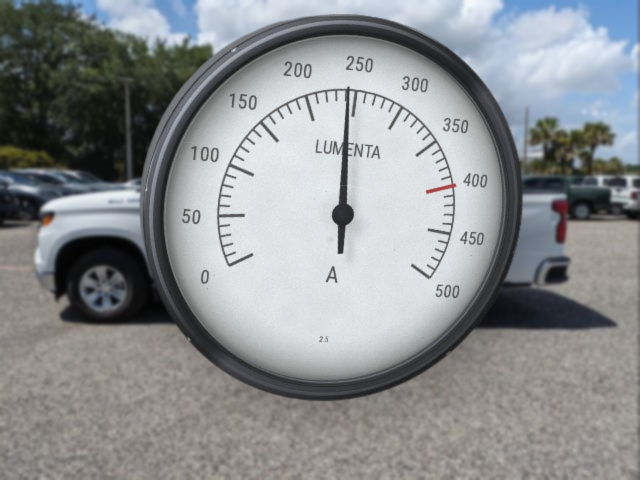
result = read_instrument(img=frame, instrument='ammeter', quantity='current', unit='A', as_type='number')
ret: 240 A
